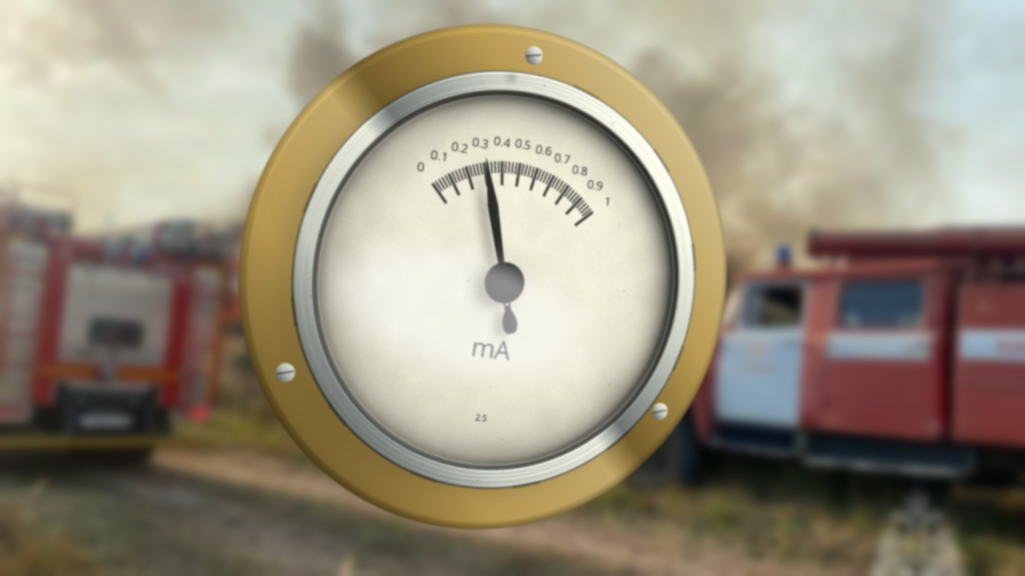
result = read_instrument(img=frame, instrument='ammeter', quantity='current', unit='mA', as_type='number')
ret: 0.3 mA
